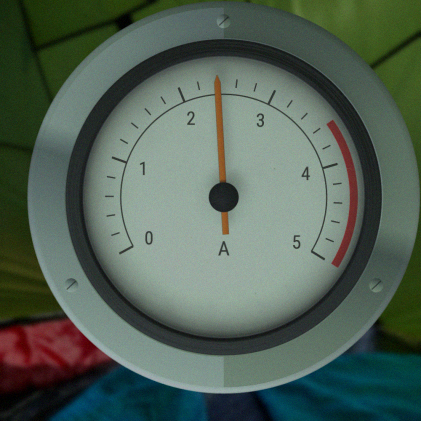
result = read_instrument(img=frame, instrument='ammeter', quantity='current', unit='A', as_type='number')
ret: 2.4 A
